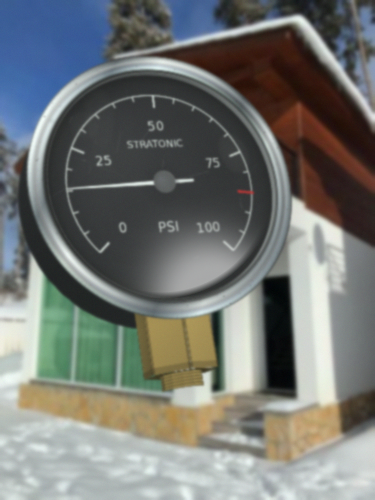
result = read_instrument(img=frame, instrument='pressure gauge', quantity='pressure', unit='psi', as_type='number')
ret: 15 psi
